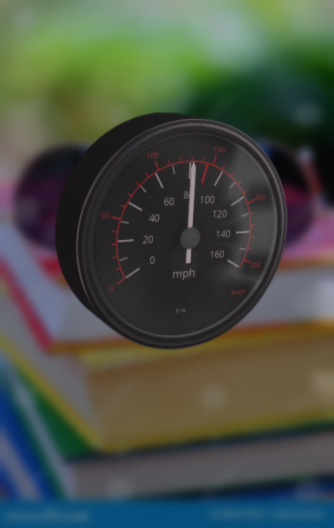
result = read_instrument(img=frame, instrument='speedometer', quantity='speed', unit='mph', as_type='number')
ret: 80 mph
